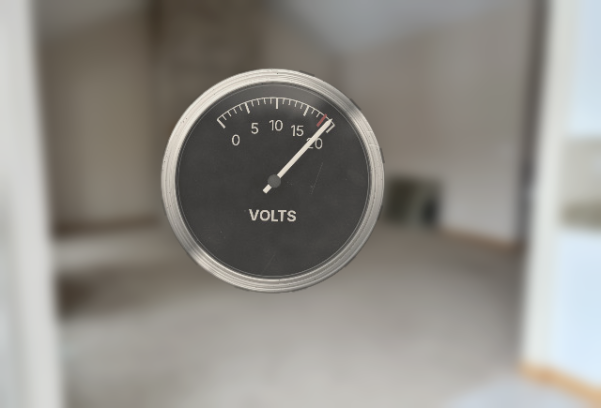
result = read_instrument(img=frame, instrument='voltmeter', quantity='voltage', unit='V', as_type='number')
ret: 19 V
